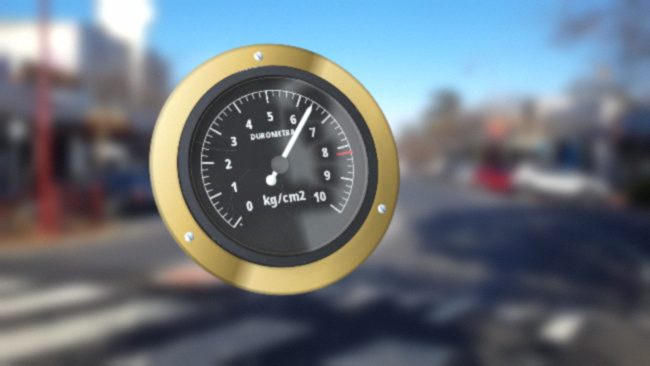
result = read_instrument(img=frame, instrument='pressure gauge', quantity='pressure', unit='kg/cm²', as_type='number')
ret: 6.4 kg/cm²
